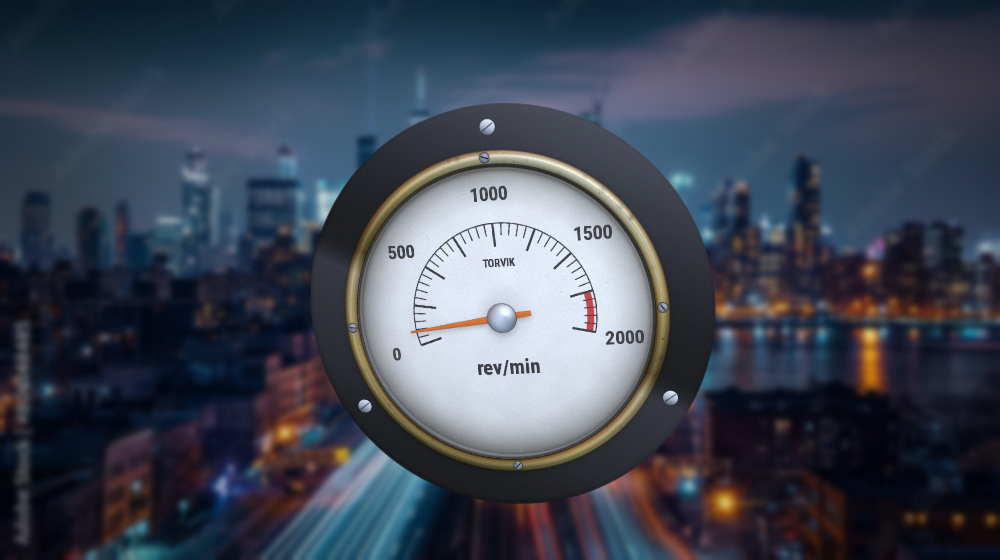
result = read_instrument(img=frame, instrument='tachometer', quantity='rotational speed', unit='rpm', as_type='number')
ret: 100 rpm
